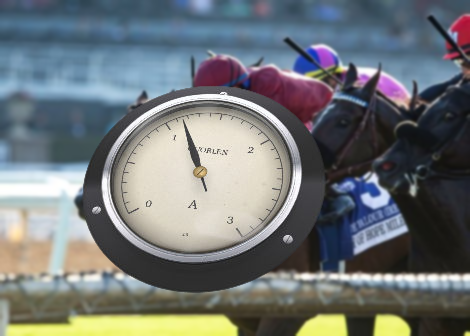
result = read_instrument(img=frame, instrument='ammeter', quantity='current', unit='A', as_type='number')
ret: 1.15 A
